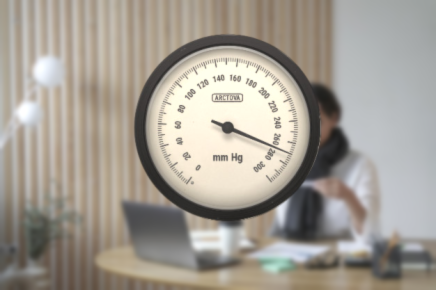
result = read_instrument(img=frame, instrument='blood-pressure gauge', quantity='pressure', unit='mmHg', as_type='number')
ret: 270 mmHg
